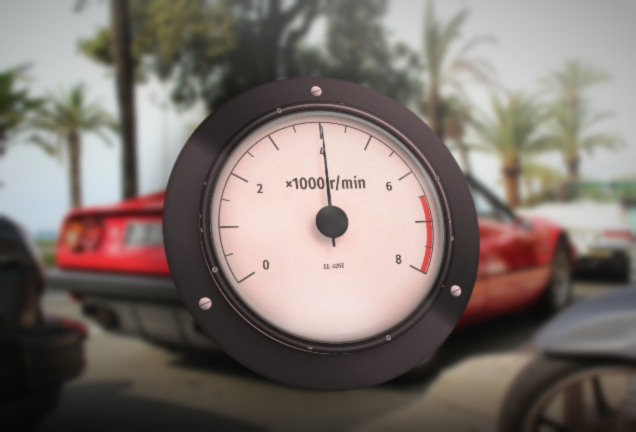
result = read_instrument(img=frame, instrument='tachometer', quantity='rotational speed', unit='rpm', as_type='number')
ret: 4000 rpm
